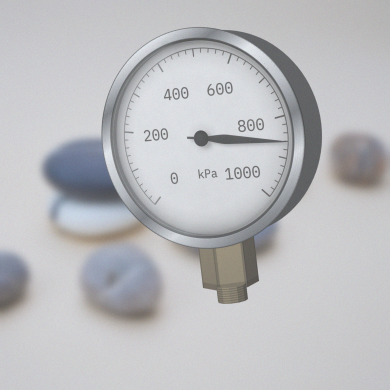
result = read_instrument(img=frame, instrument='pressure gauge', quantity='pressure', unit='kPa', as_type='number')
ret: 860 kPa
